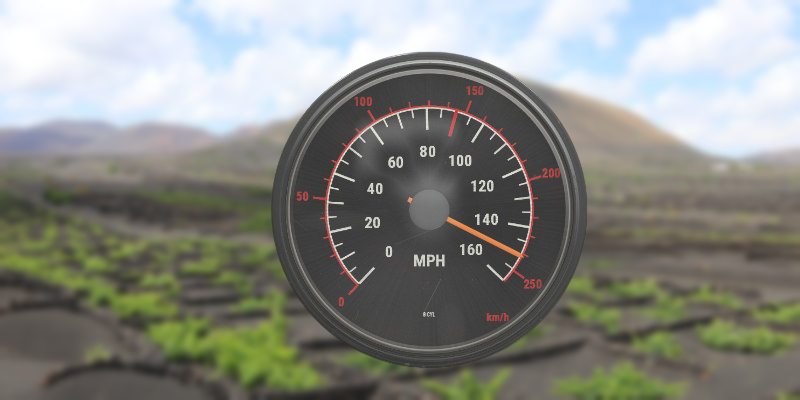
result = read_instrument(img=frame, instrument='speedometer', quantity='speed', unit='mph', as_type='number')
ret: 150 mph
